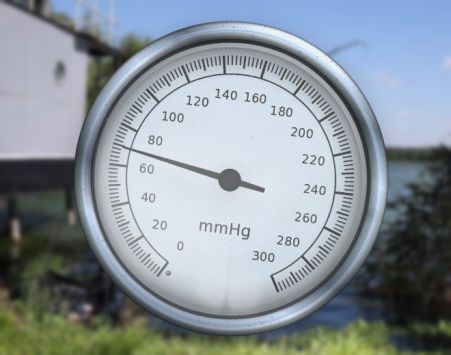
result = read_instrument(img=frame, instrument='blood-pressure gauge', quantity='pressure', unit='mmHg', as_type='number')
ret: 70 mmHg
